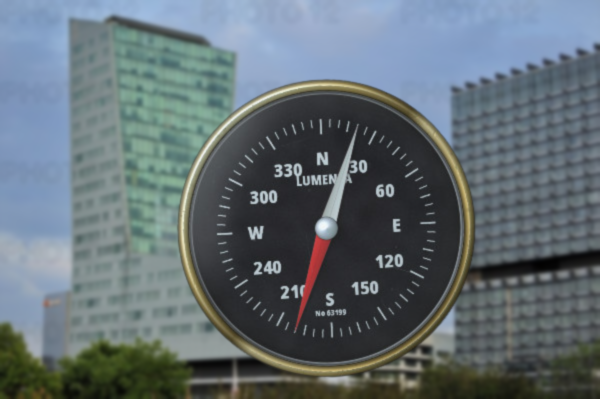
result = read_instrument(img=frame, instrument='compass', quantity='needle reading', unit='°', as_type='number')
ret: 200 °
